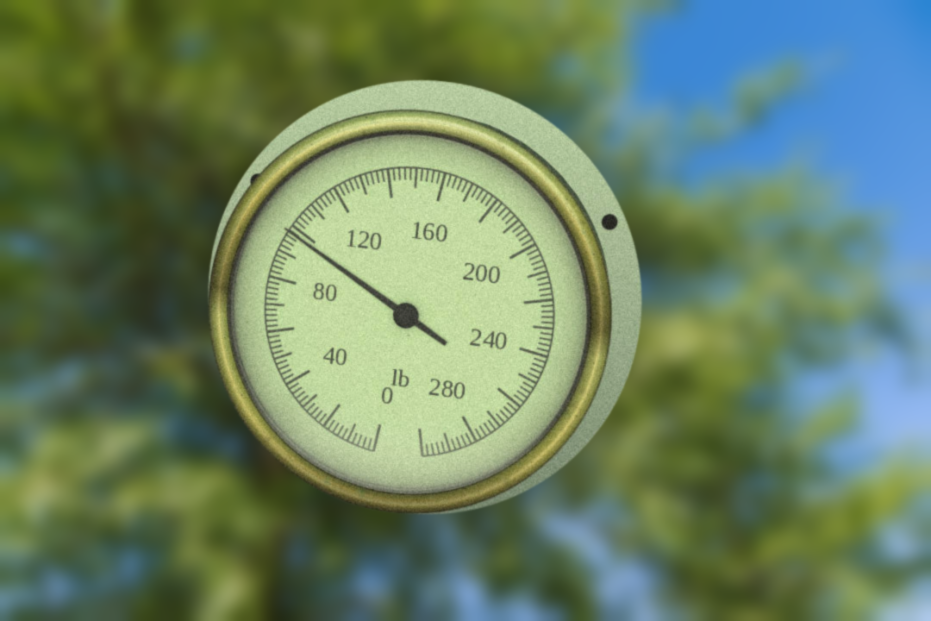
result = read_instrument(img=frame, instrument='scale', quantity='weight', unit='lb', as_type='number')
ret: 98 lb
